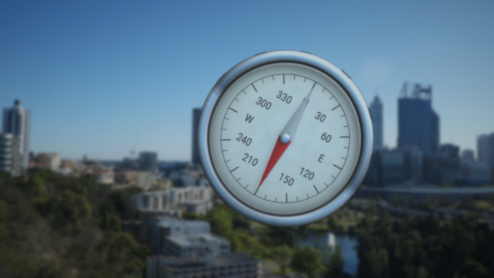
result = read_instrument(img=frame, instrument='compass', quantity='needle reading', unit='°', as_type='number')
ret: 180 °
